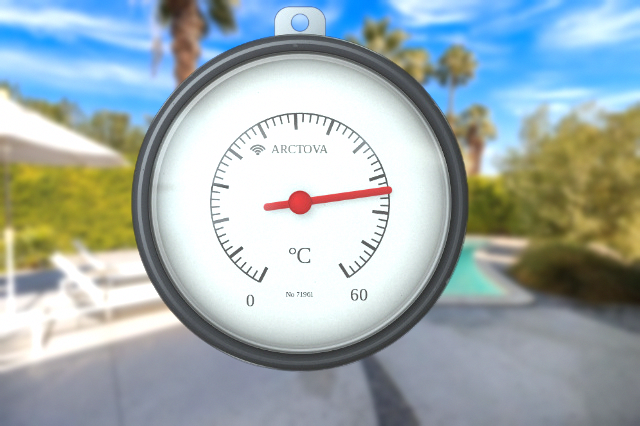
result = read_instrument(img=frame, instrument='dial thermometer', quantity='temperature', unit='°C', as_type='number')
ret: 47 °C
